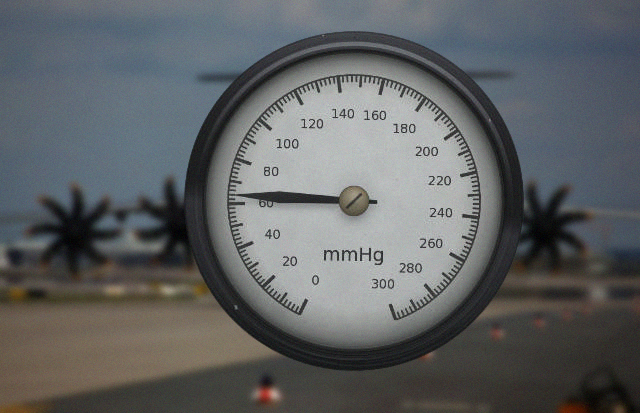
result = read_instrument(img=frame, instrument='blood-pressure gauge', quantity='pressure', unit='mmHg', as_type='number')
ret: 64 mmHg
